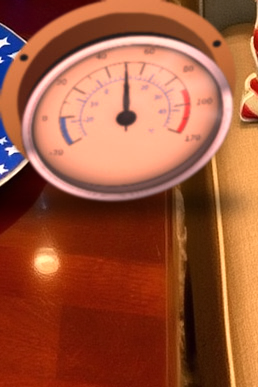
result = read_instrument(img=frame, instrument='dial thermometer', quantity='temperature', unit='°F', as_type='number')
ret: 50 °F
